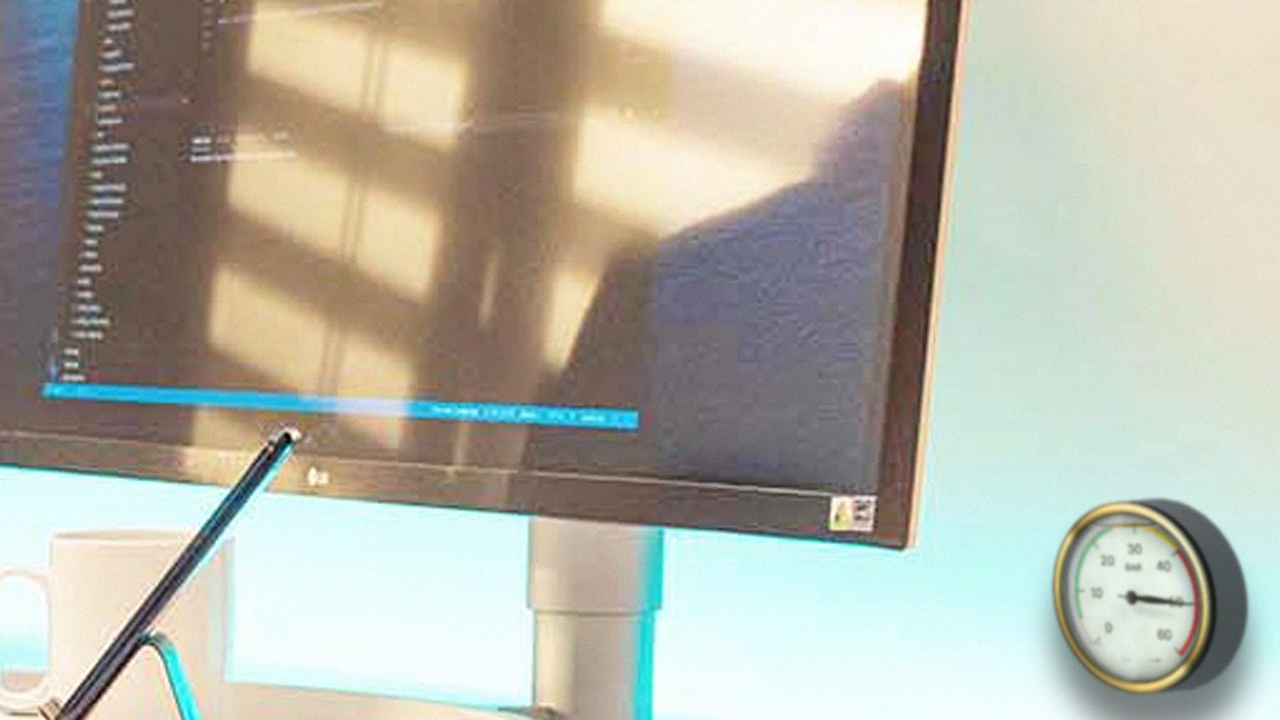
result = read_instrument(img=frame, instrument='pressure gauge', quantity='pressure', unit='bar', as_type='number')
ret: 50 bar
